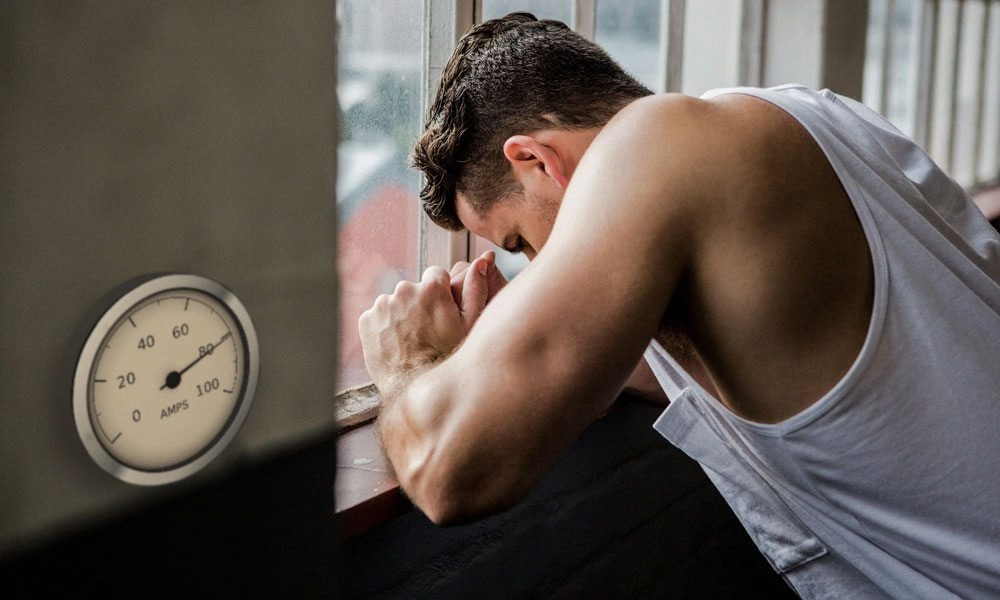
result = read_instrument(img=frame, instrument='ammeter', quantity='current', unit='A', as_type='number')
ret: 80 A
